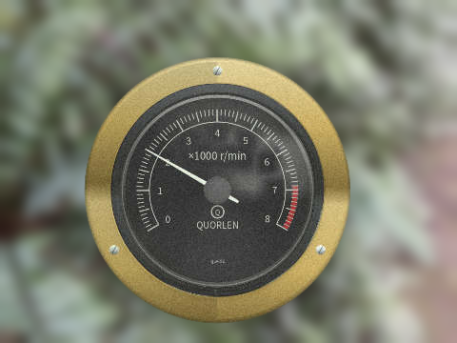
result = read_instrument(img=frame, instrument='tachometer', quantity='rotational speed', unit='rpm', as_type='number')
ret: 2000 rpm
